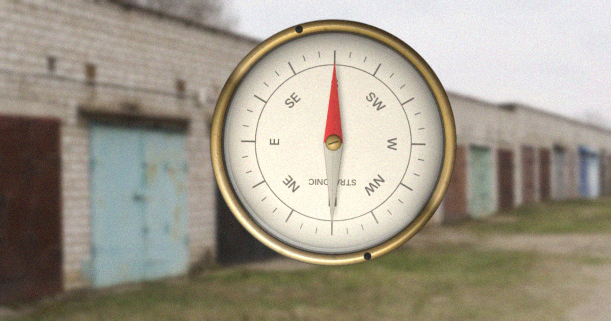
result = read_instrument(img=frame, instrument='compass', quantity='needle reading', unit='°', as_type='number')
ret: 180 °
